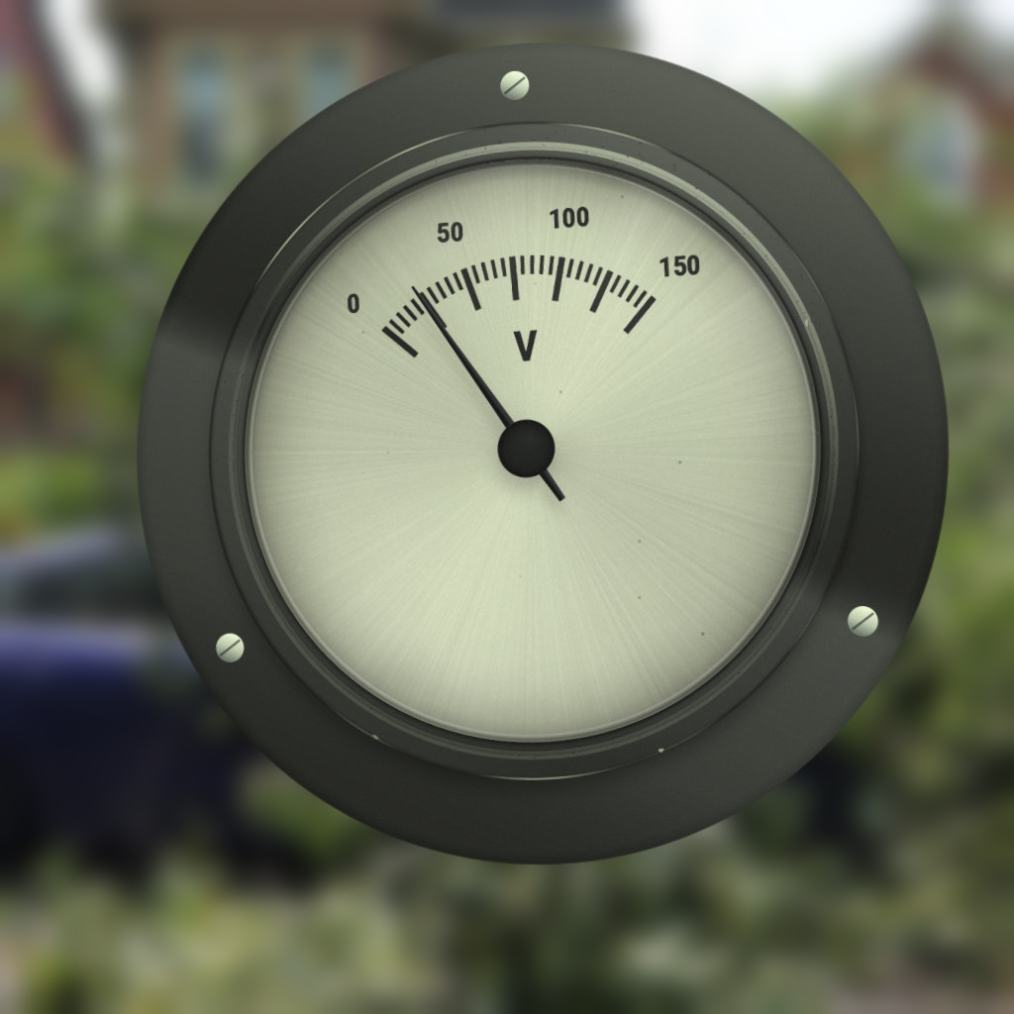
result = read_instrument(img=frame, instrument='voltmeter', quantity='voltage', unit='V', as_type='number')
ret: 25 V
